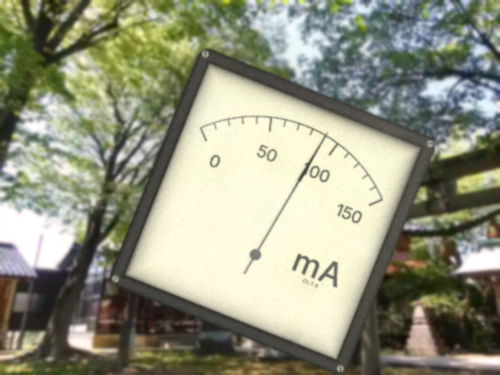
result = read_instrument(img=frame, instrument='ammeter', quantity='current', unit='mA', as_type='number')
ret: 90 mA
